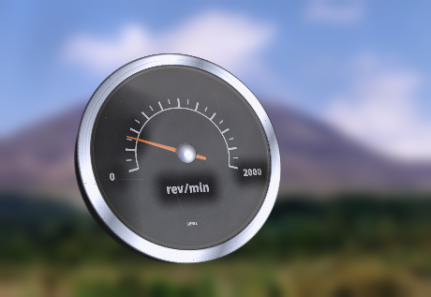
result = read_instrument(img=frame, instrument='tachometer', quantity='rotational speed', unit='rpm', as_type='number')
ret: 300 rpm
